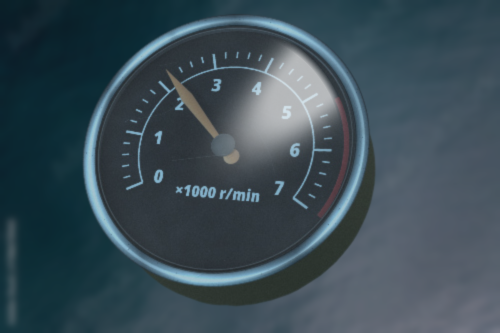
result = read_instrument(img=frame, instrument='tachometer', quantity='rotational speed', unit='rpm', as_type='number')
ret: 2200 rpm
